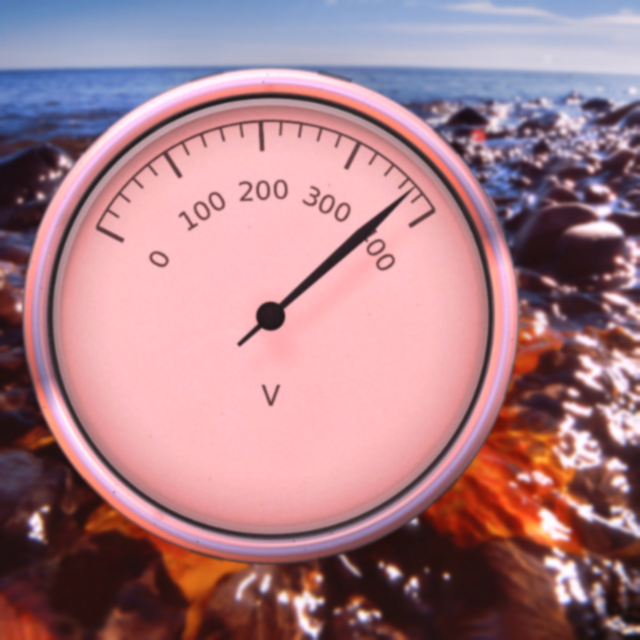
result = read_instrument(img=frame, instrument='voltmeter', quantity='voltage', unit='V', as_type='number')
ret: 370 V
